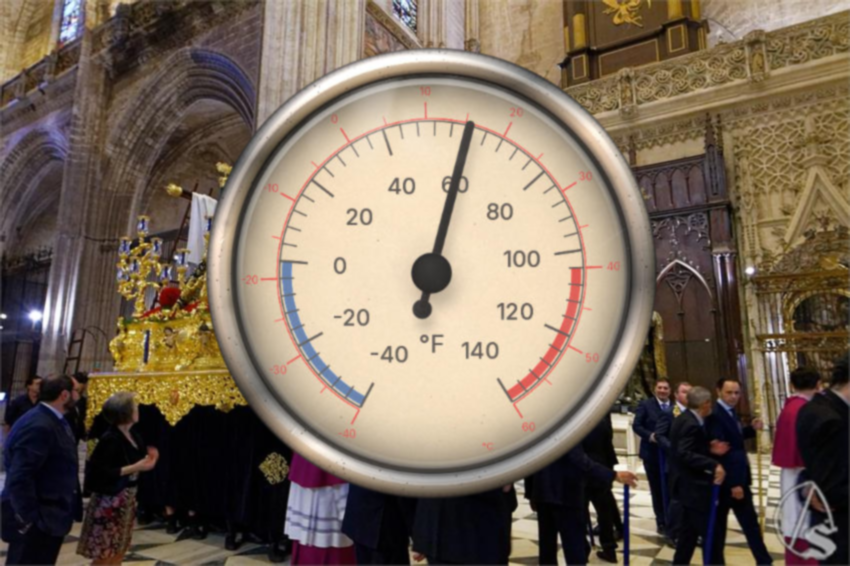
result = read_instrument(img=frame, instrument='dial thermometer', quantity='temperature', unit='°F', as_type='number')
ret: 60 °F
